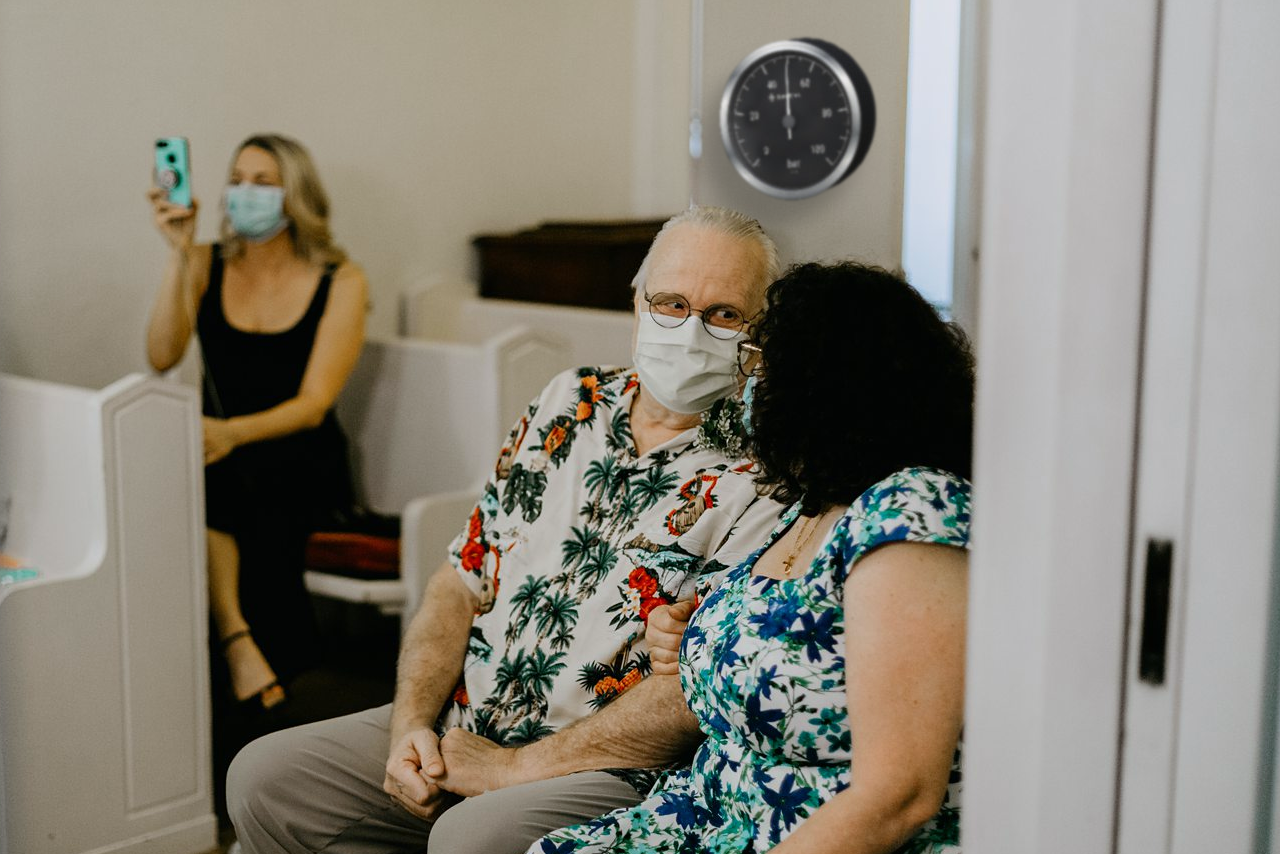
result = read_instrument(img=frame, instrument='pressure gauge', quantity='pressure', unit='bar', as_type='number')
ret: 50 bar
